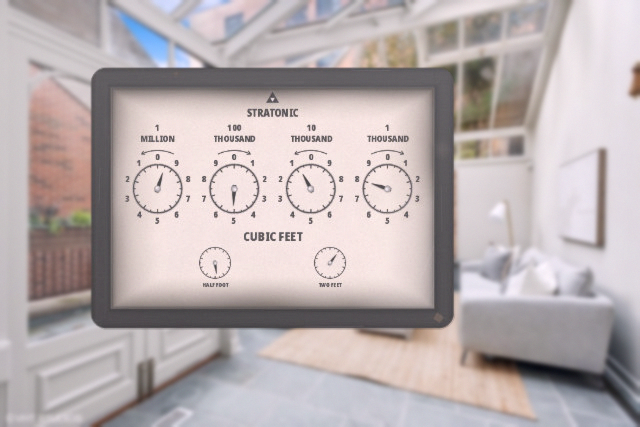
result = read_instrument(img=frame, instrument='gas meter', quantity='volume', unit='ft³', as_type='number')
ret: 950800 ft³
